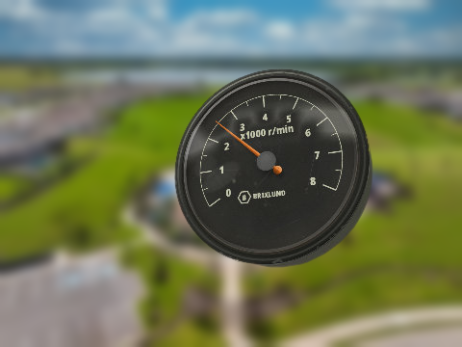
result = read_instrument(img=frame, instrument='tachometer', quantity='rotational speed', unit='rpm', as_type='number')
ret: 2500 rpm
